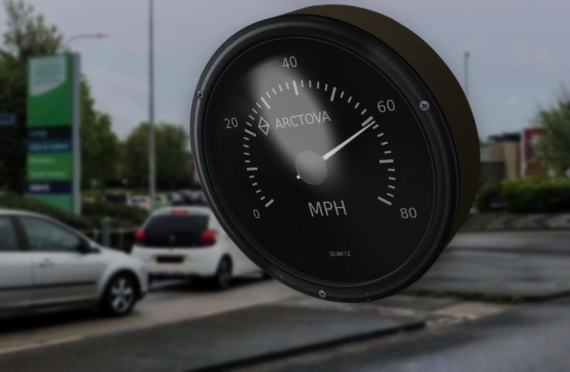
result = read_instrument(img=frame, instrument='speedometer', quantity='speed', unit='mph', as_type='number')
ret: 61 mph
